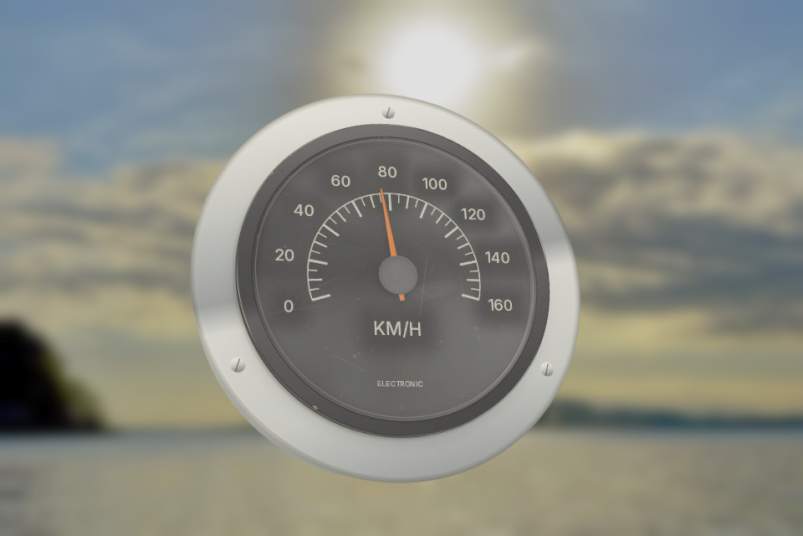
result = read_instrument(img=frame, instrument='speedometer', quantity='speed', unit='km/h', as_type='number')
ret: 75 km/h
